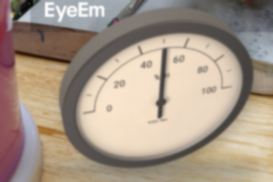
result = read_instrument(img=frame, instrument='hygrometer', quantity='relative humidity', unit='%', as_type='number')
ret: 50 %
